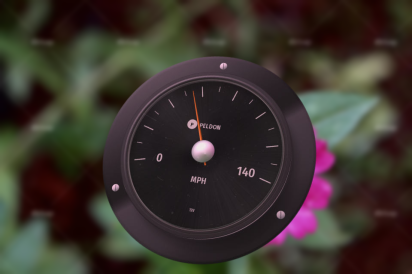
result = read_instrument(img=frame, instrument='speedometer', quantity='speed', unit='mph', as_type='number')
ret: 55 mph
